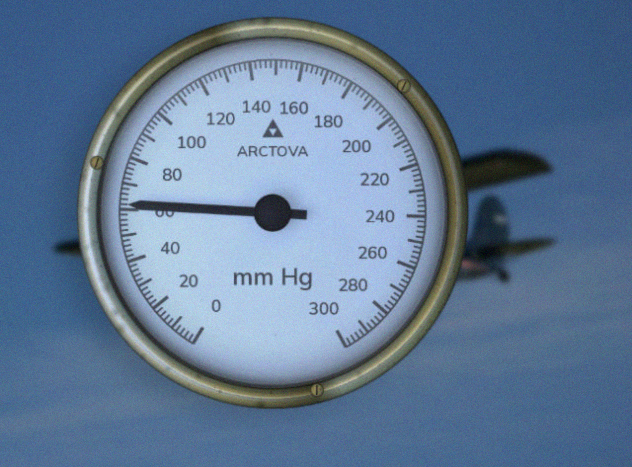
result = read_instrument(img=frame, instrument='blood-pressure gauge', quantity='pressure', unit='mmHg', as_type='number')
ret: 62 mmHg
